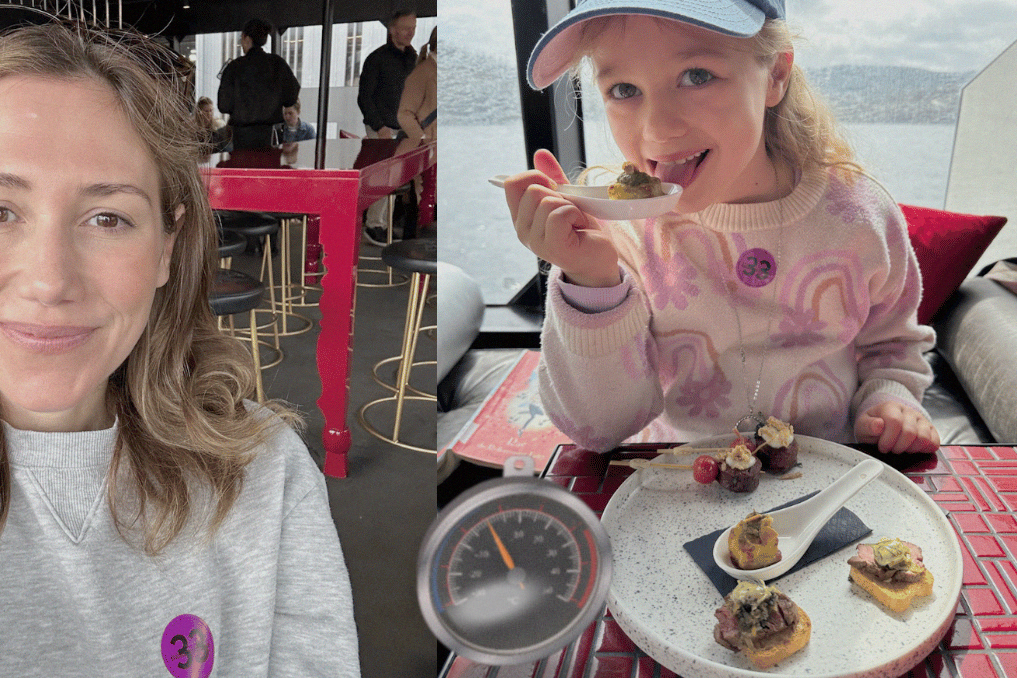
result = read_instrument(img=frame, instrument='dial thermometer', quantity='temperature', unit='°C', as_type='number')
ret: 0 °C
